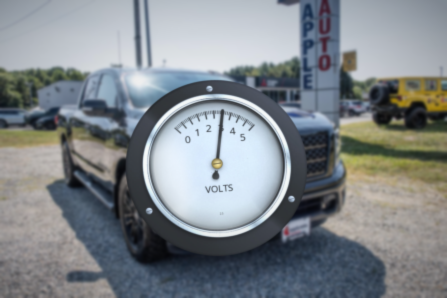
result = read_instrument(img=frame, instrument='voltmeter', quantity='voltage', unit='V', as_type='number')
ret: 3 V
